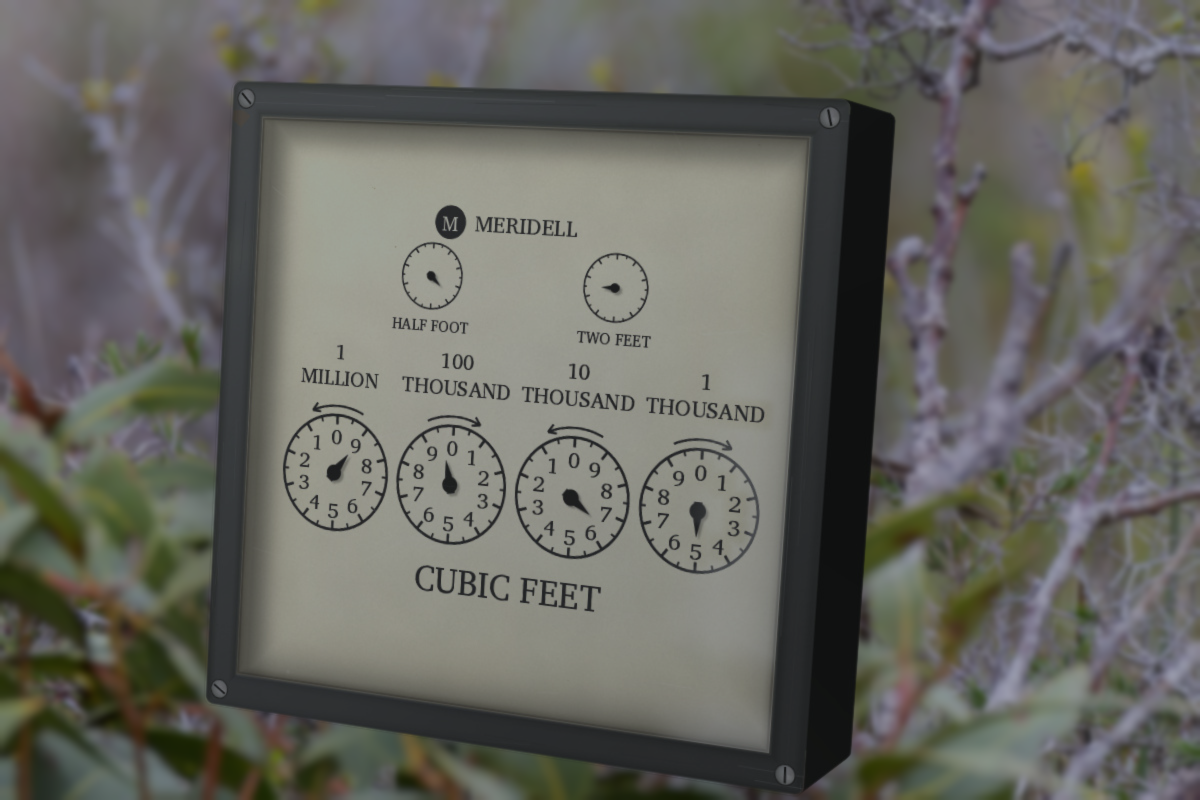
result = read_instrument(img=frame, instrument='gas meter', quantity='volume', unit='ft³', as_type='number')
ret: 896500 ft³
